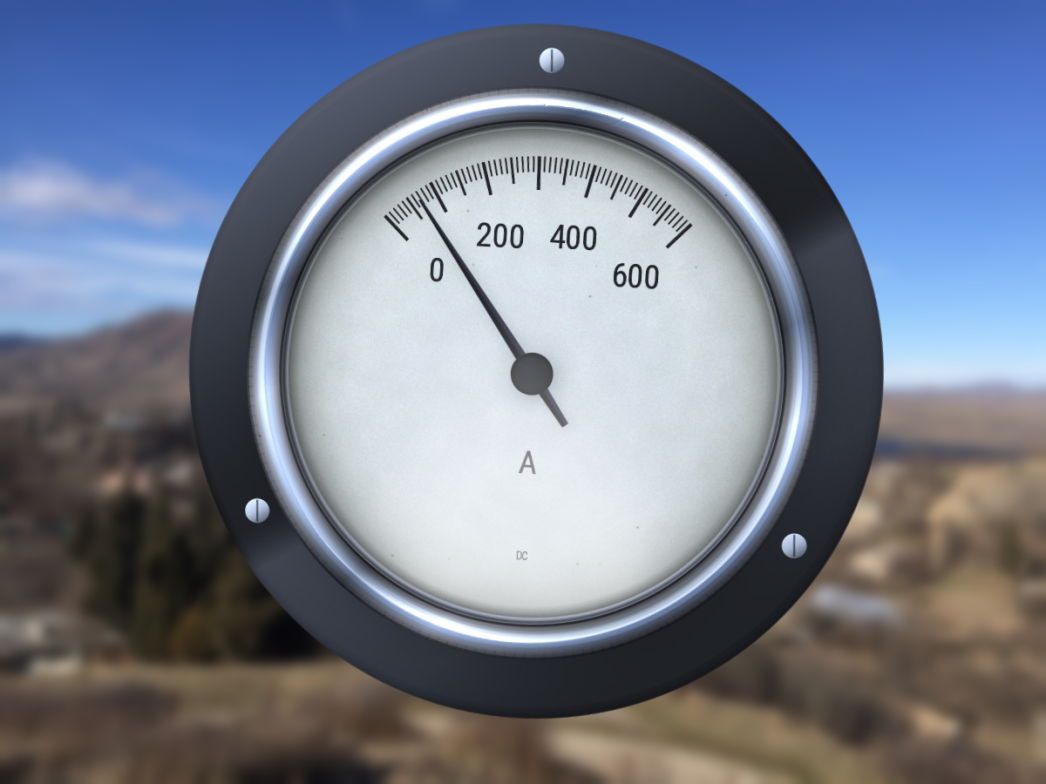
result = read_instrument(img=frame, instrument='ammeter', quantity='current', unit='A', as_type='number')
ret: 70 A
